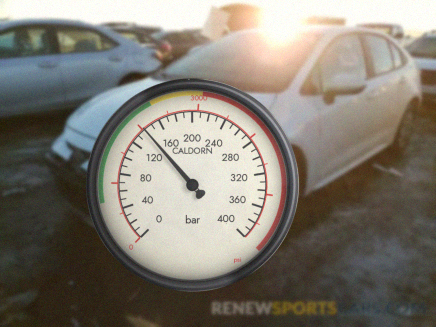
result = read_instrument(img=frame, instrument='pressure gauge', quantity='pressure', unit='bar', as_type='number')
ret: 140 bar
